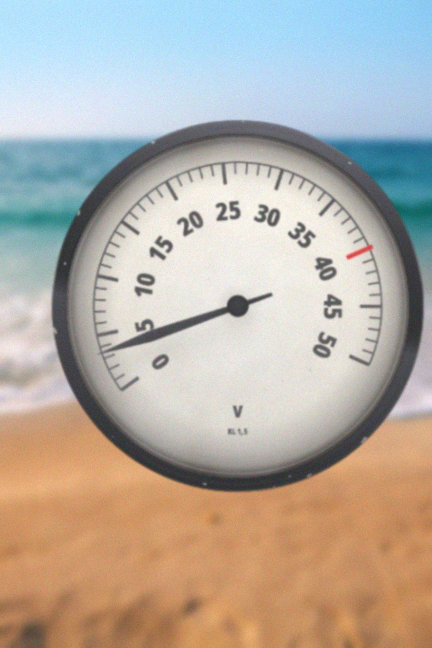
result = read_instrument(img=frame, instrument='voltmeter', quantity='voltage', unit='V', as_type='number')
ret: 3.5 V
